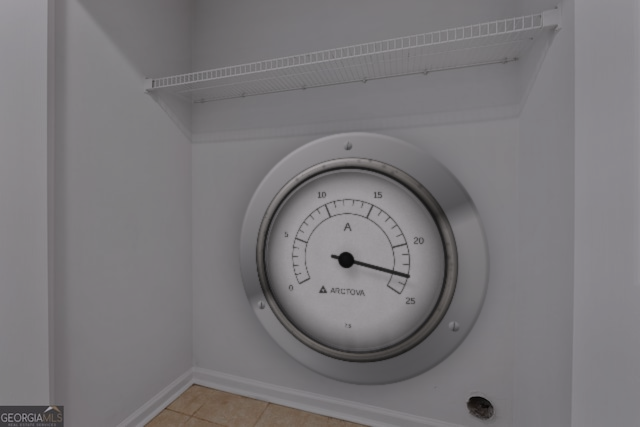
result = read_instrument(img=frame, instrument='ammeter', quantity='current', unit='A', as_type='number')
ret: 23 A
